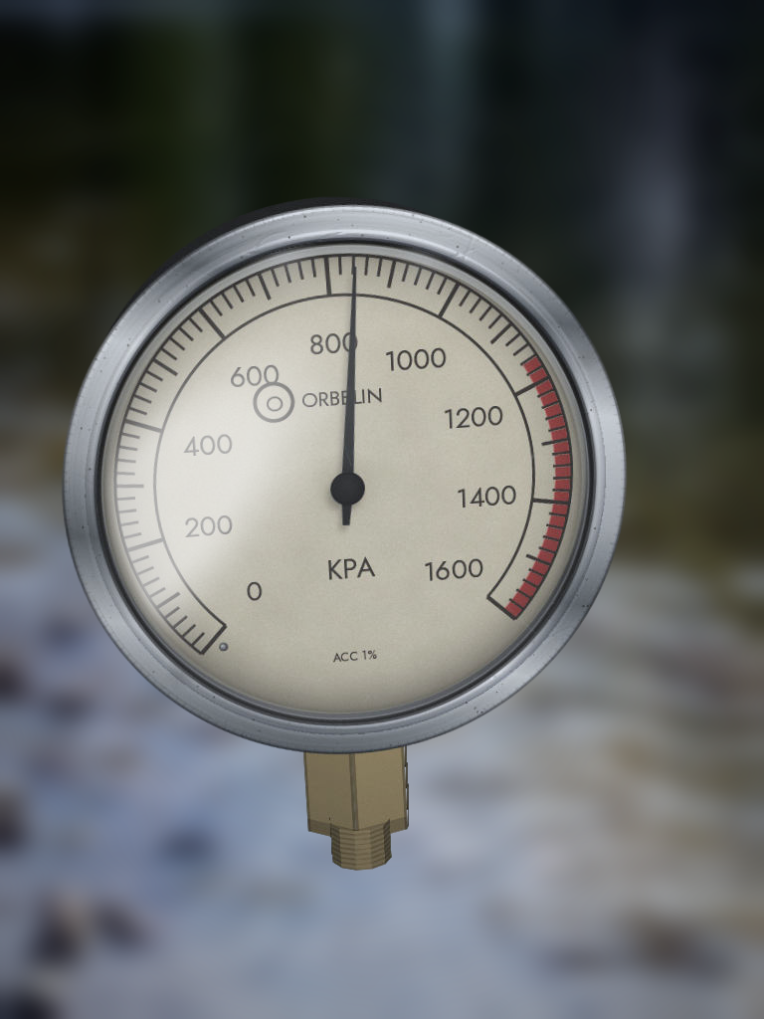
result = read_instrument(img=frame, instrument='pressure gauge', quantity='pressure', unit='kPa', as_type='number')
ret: 840 kPa
